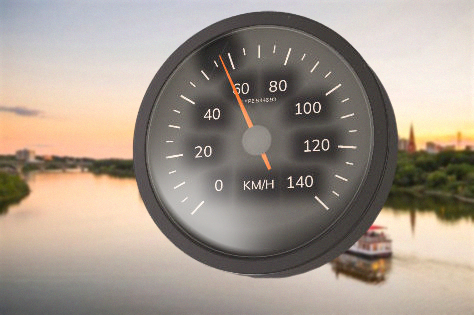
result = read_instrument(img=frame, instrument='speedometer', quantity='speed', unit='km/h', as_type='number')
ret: 57.5 km/h
